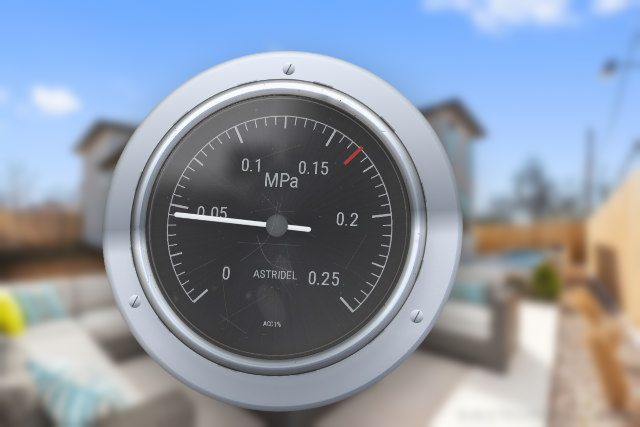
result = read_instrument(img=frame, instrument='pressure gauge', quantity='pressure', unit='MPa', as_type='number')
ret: 0.045 MPa
